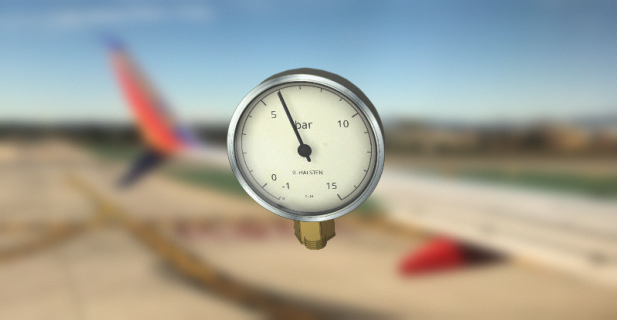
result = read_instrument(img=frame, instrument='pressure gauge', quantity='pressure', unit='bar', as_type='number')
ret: 6 bar
